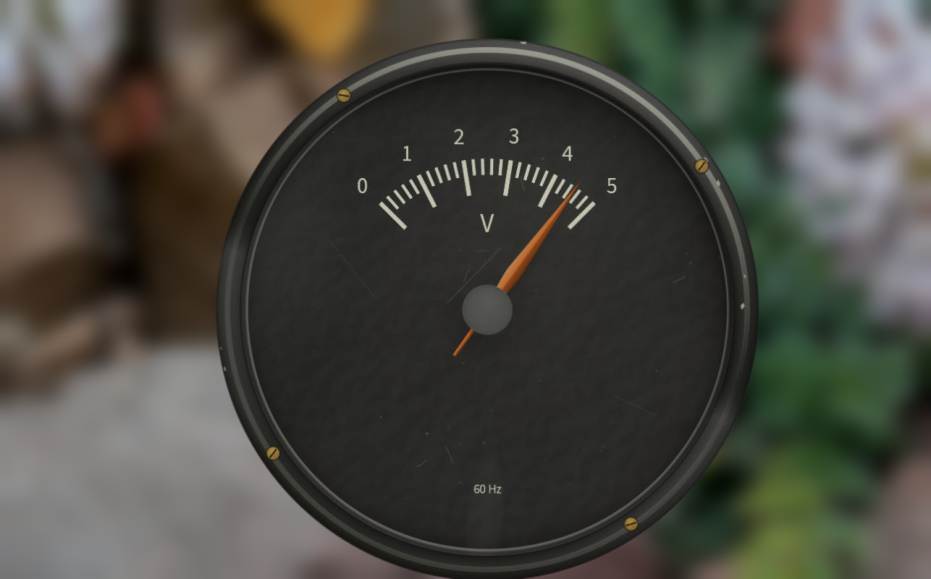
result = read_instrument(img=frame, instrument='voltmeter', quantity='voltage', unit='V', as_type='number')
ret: 4.5 V
